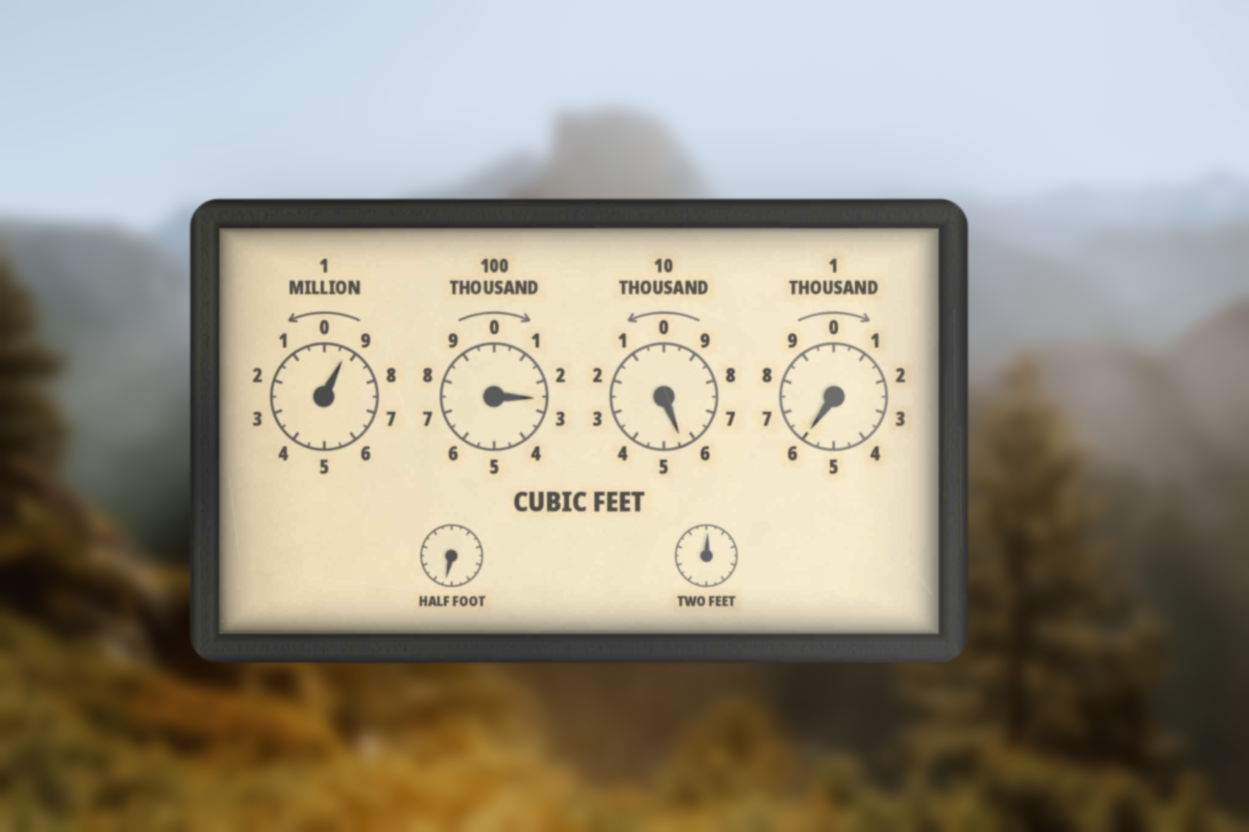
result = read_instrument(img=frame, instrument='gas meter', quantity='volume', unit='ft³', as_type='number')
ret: 925600 ft³
